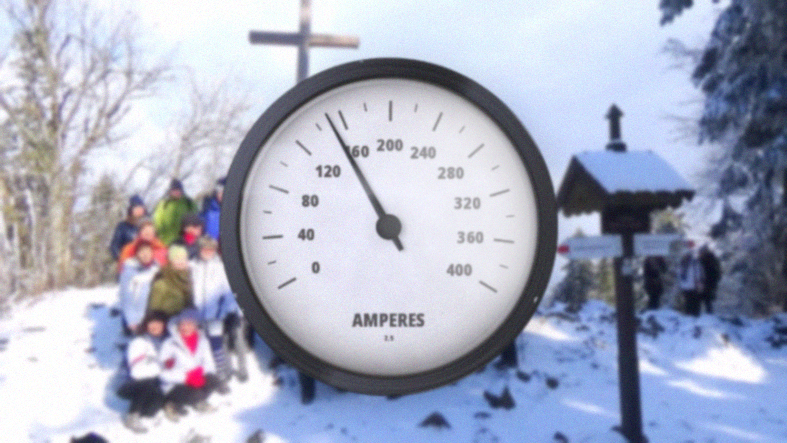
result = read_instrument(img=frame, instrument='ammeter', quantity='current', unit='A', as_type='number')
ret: 150 A
